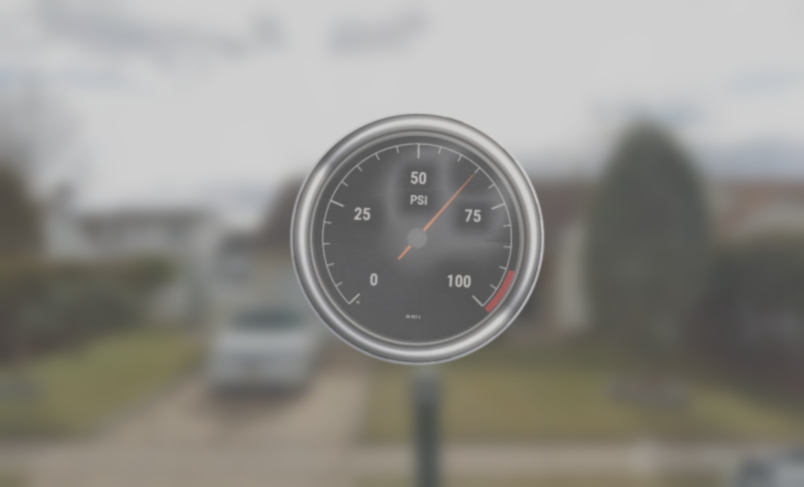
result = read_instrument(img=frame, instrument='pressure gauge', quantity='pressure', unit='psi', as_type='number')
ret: 65 psi
